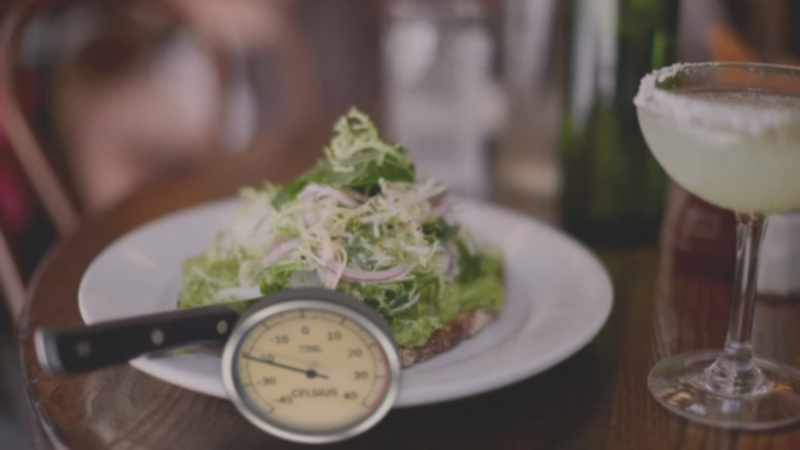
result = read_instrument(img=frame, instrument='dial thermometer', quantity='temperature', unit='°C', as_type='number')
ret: -20 °C
